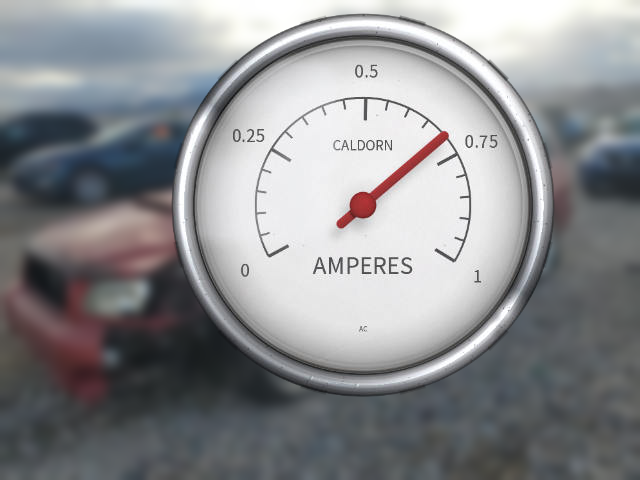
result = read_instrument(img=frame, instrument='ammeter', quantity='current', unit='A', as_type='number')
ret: 0.7 A
